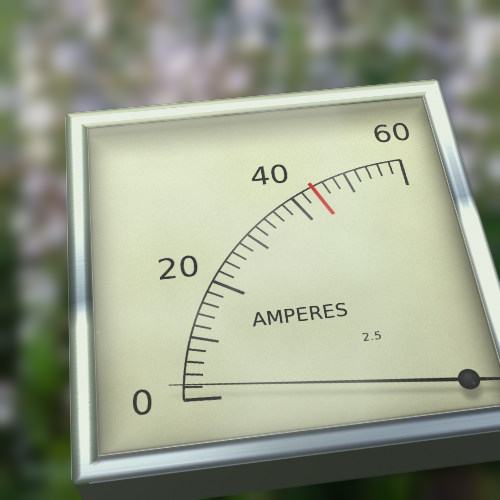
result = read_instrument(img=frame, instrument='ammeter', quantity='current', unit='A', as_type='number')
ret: 2 A
